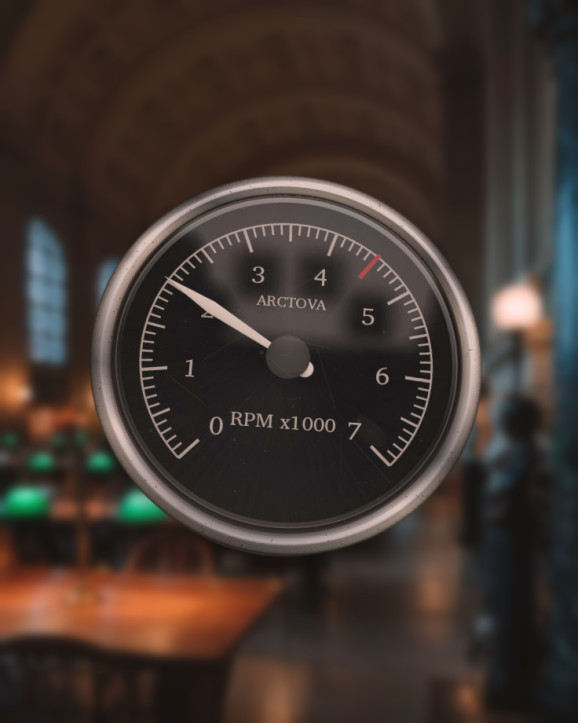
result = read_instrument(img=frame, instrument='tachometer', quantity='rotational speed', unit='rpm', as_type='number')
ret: 2000 rpm
